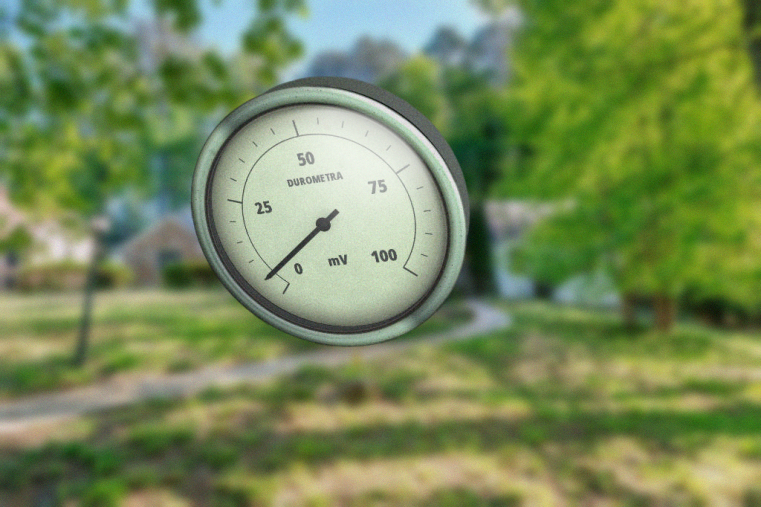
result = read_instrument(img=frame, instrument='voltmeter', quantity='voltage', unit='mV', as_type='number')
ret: 5 mV
